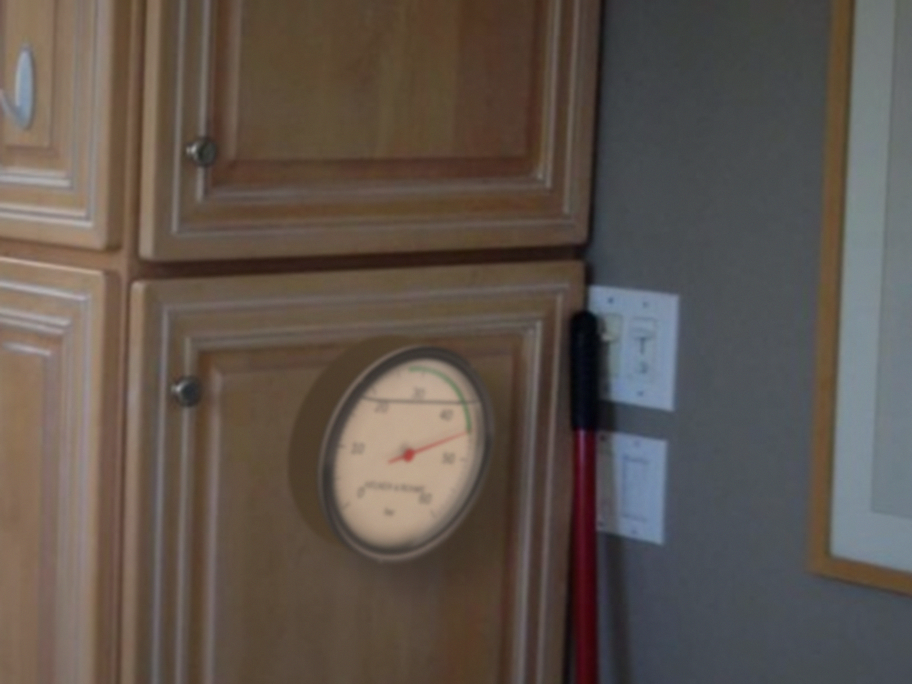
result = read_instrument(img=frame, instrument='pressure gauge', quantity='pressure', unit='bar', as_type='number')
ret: 45 bar
